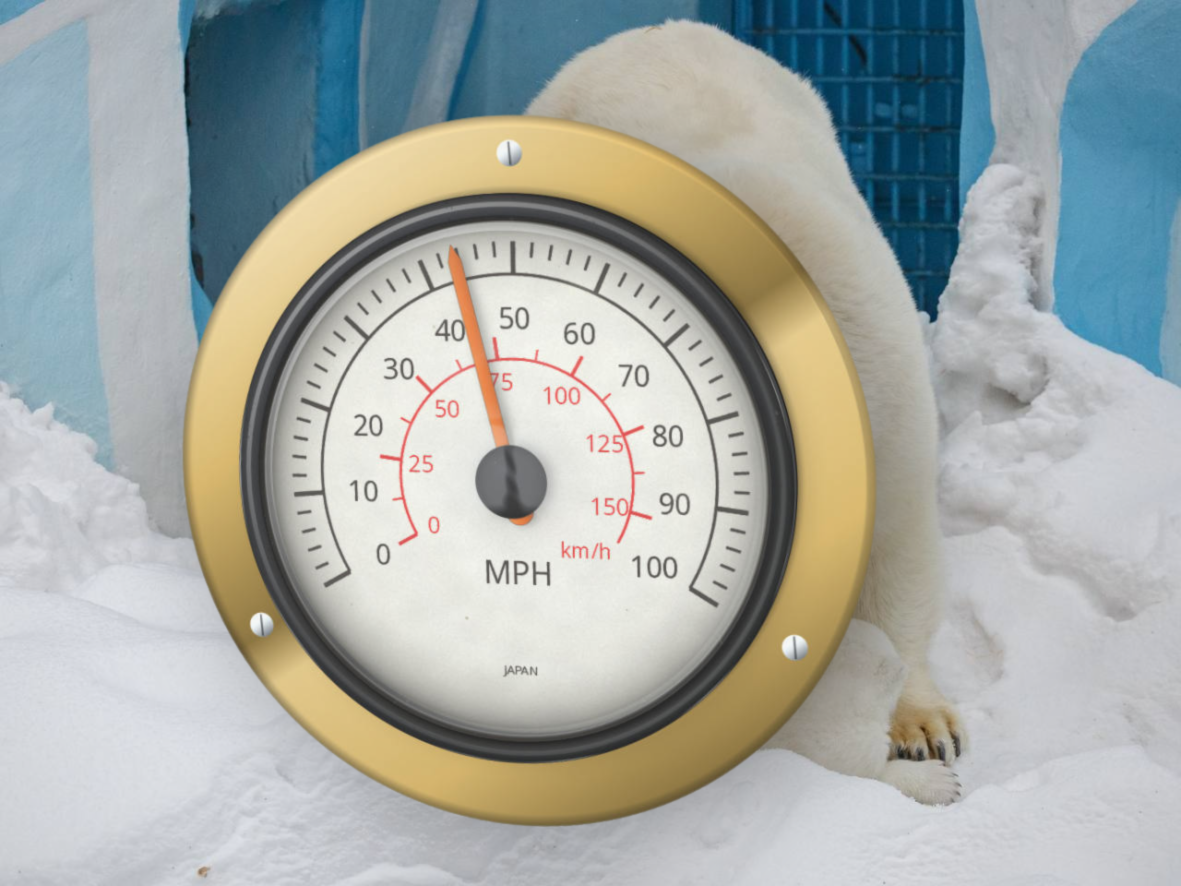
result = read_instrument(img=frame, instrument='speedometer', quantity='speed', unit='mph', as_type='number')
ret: 44 mph
